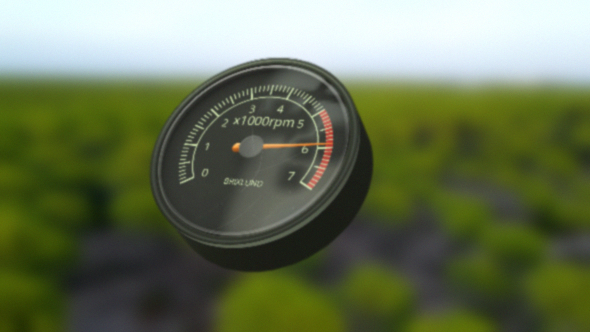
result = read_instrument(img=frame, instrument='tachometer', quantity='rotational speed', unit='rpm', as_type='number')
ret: 6000 rpm
